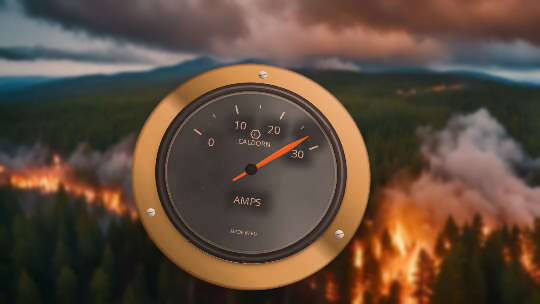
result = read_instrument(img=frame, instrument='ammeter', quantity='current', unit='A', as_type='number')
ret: 27.5 A
